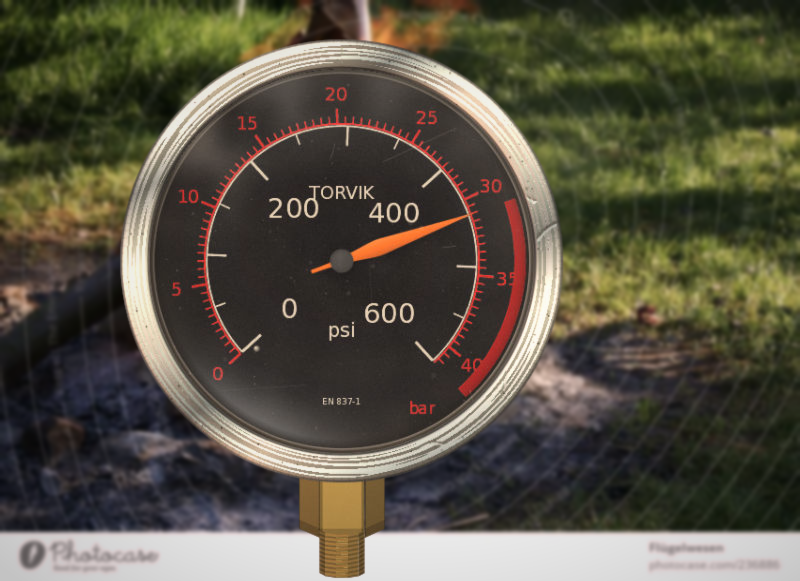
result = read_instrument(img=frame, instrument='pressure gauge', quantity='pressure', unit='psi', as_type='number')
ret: 450 psi
